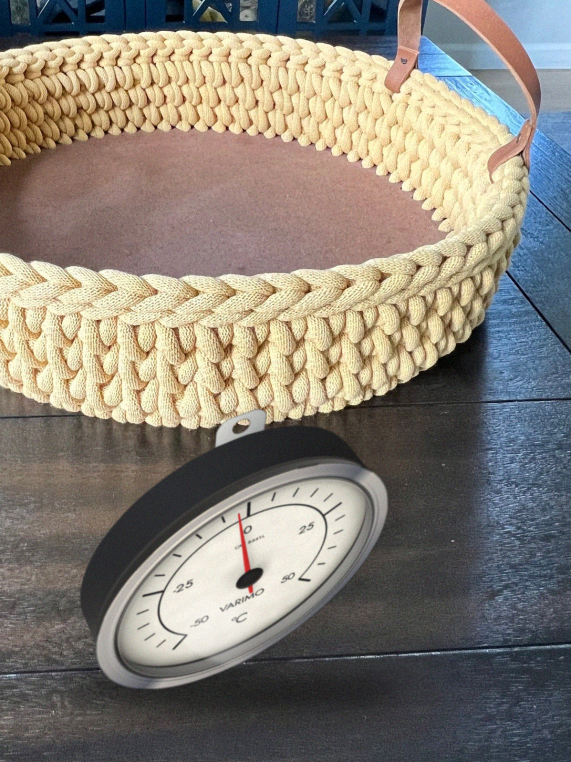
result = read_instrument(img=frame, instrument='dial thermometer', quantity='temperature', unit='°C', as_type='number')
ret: -2.5 °C
